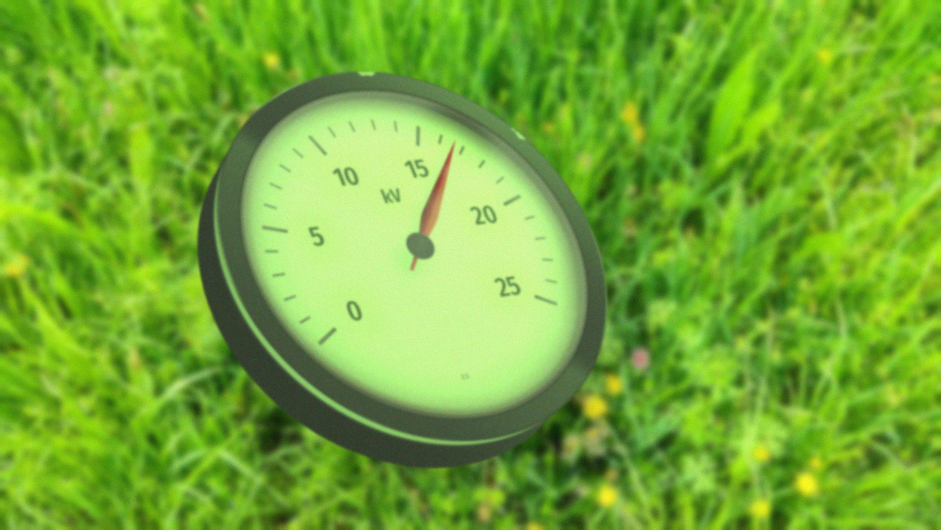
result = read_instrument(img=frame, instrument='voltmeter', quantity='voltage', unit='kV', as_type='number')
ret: 16.5 kV
